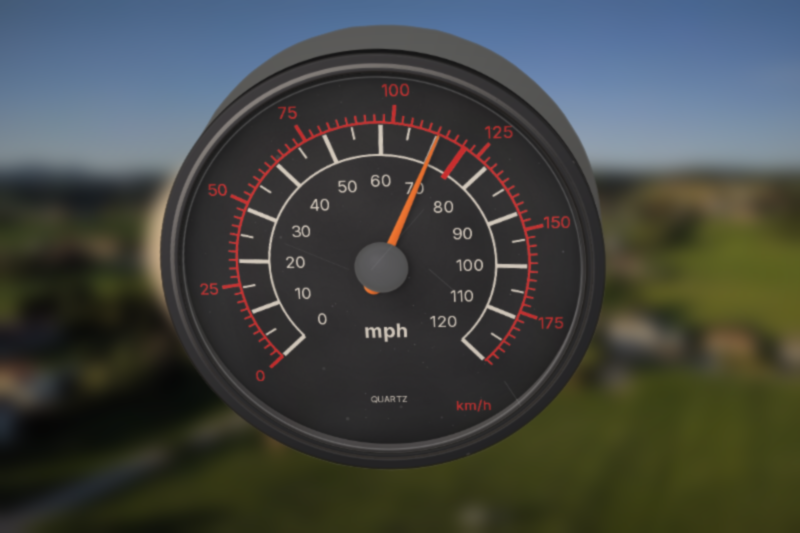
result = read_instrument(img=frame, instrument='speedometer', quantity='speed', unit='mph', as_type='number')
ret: 70 mph
